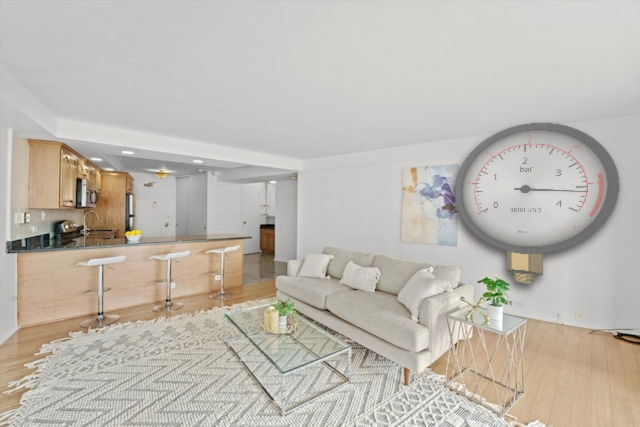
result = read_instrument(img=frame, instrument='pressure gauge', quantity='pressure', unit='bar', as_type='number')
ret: 3.6 bar
